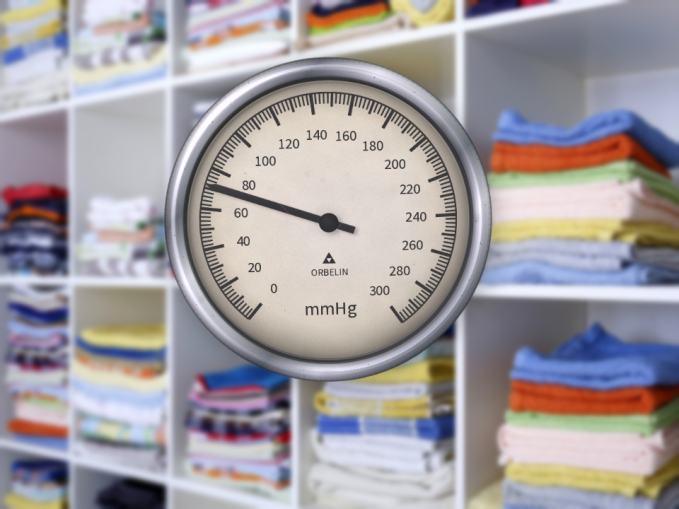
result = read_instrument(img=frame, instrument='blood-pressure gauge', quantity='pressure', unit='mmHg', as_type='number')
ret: 72 mmHg
